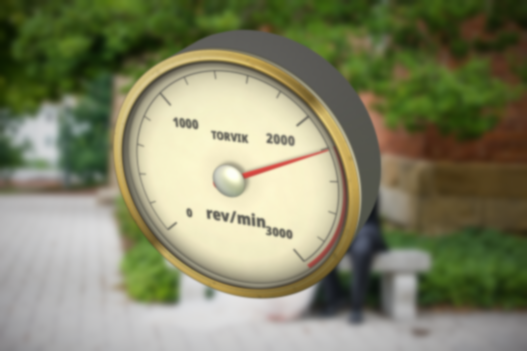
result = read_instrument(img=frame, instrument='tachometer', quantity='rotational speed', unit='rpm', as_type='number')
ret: 2200 rpm
